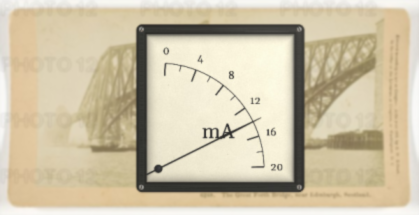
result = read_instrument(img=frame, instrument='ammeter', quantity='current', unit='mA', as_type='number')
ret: 14 mA
